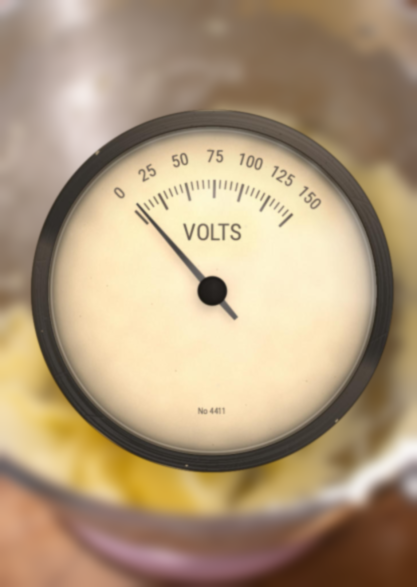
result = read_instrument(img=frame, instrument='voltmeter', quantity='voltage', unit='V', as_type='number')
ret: 5 V
